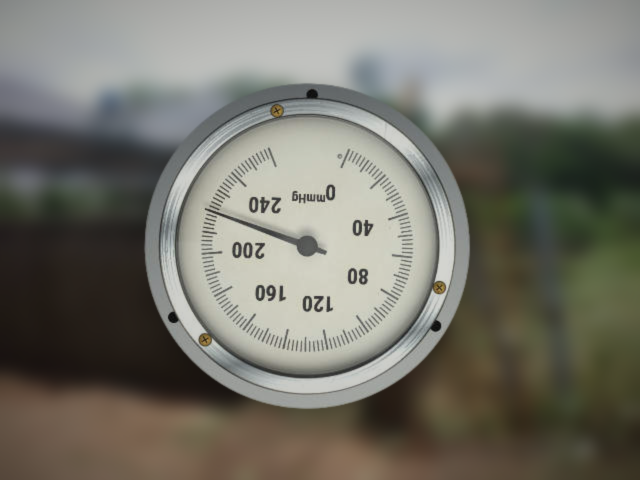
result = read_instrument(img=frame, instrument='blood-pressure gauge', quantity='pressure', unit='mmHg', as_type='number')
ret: 220 mmHg
